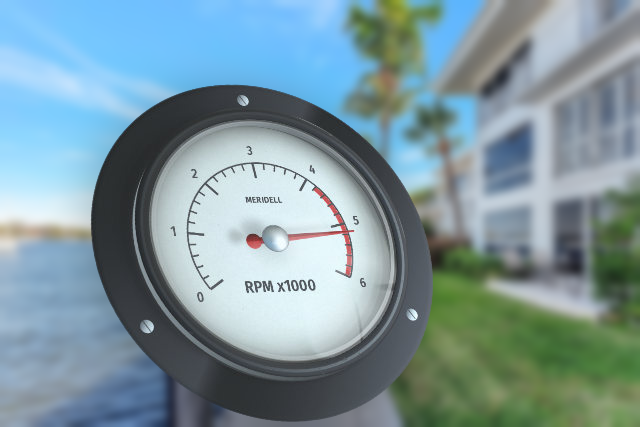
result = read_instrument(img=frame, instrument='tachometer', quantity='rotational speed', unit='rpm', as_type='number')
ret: 5200 rpm
